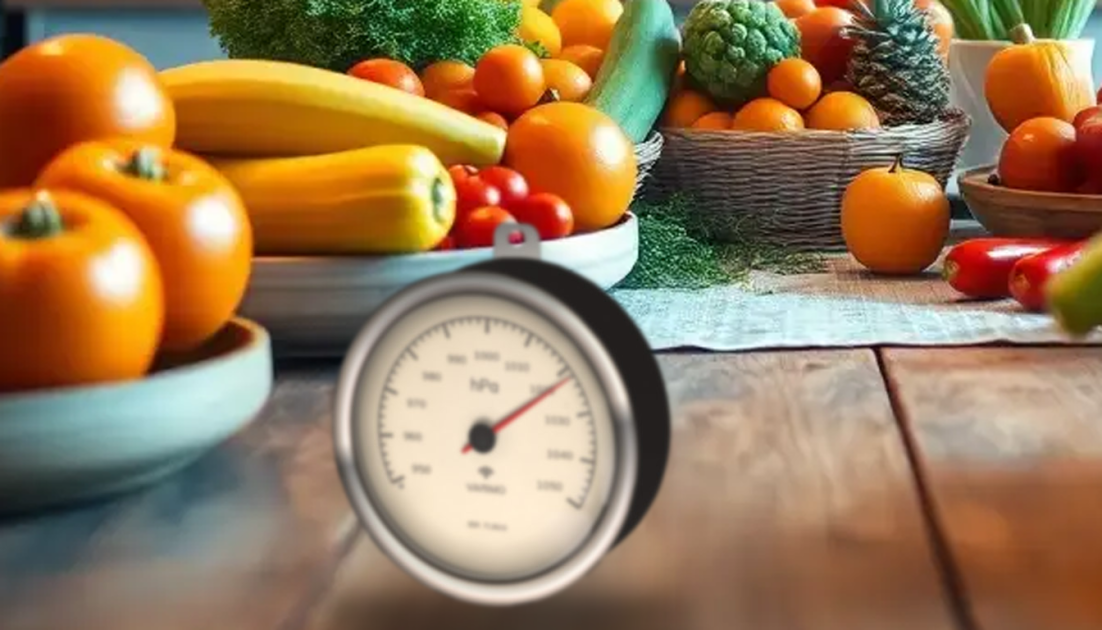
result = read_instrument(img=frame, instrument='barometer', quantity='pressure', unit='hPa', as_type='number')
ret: 1022 hPa
